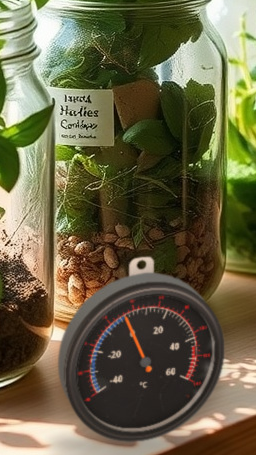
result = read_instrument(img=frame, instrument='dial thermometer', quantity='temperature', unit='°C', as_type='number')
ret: 0 °C
